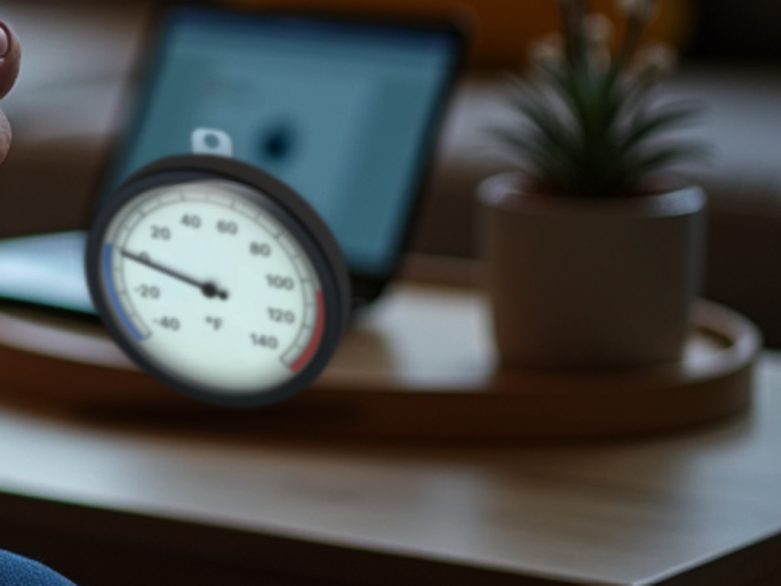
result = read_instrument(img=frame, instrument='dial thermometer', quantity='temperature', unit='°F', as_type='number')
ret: 0 °F
